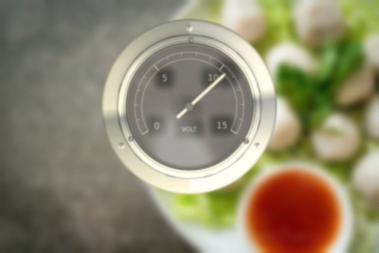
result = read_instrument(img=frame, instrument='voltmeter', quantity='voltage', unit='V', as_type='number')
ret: 10.5 V
